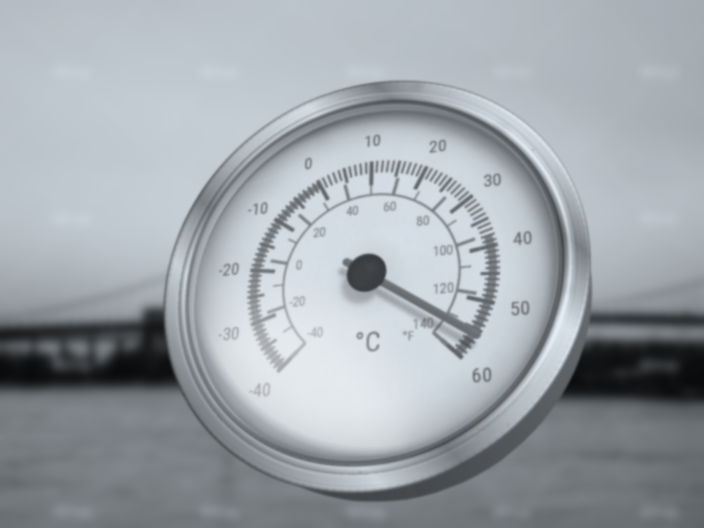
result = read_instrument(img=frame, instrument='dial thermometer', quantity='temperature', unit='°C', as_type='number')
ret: 56 °C
